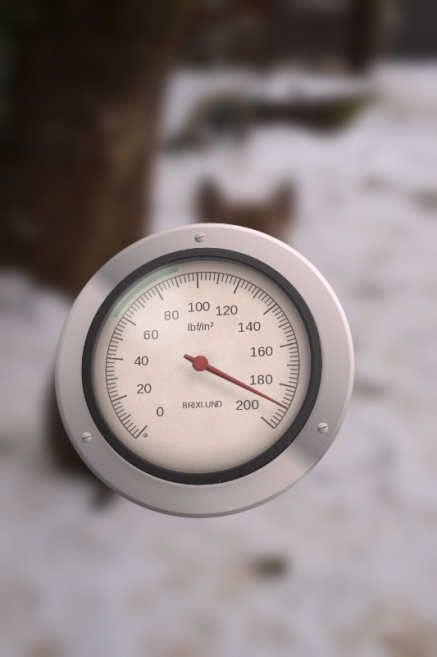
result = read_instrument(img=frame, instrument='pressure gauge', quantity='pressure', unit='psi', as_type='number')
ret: 190 psi
